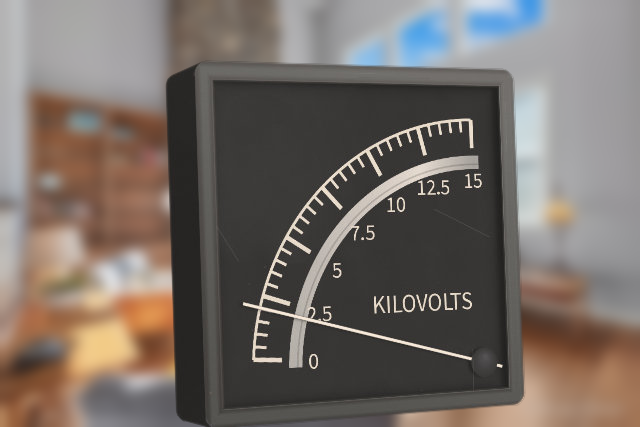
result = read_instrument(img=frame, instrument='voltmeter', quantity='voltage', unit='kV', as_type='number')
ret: 2 kV
